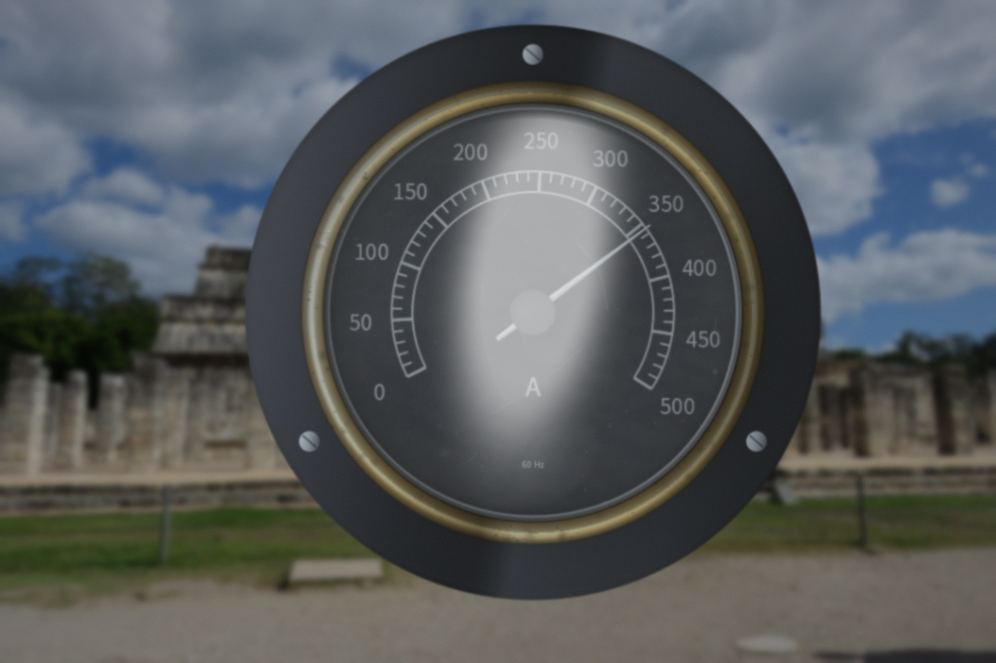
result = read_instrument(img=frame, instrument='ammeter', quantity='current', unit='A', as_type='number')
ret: 355 A
